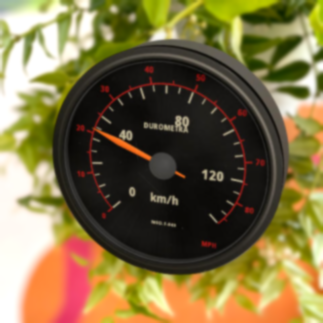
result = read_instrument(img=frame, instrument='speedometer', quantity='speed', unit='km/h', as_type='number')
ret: 35 km/h
